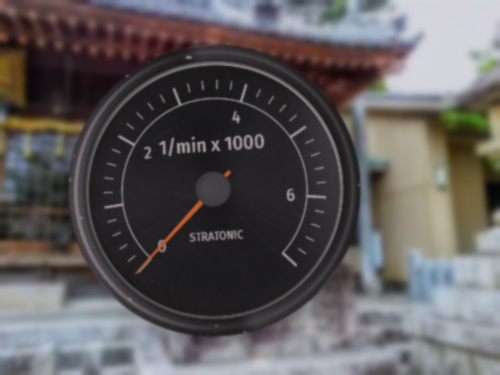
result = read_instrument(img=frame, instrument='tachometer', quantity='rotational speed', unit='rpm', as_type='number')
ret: 0 rpm
